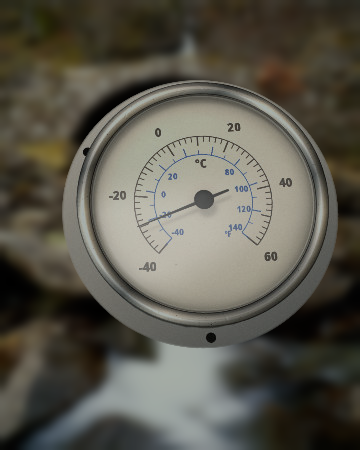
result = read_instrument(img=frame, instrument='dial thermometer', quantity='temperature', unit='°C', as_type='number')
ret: -30 °C
